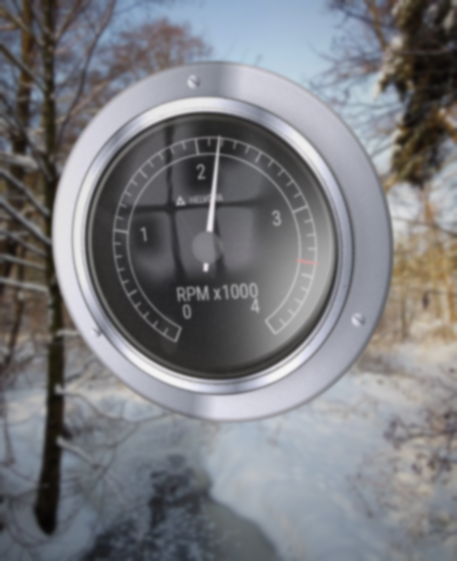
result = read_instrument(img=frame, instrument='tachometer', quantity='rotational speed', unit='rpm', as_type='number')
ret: 2200 rpm
